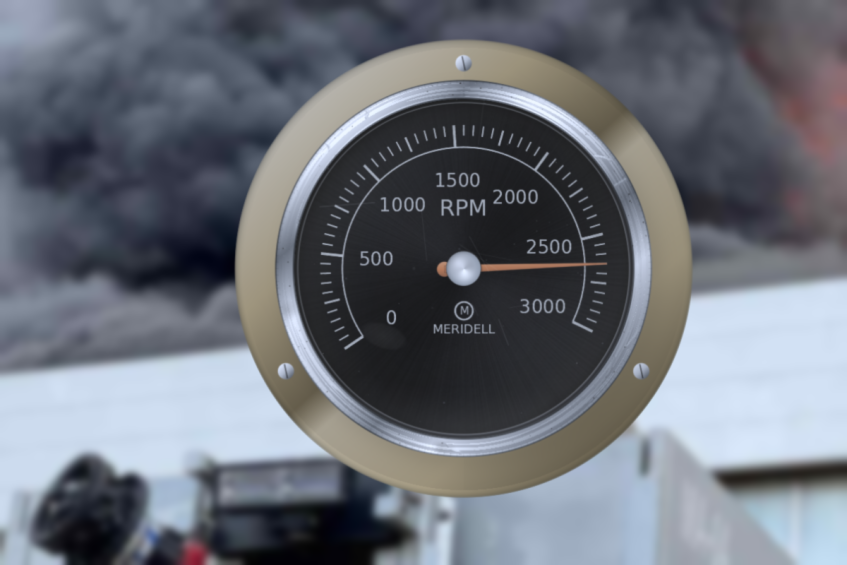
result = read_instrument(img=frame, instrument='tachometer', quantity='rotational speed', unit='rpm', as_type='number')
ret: 2650 rpm
